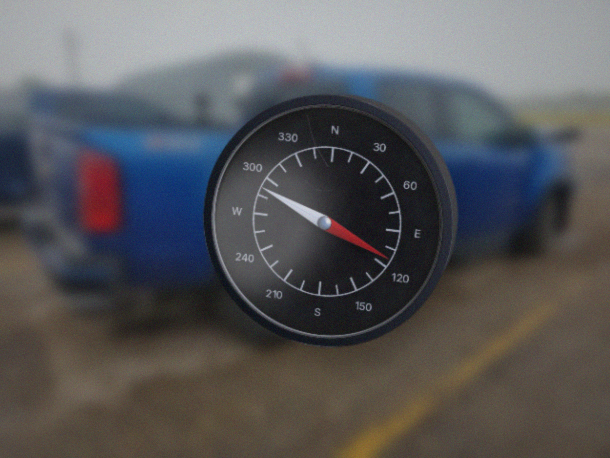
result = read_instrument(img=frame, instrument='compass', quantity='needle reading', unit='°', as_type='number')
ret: 112.5 °
